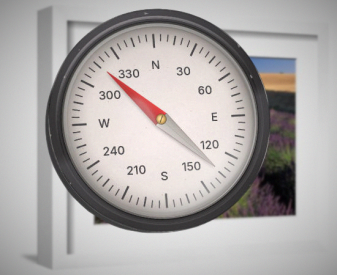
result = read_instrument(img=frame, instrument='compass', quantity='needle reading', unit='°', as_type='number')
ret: 315 °
